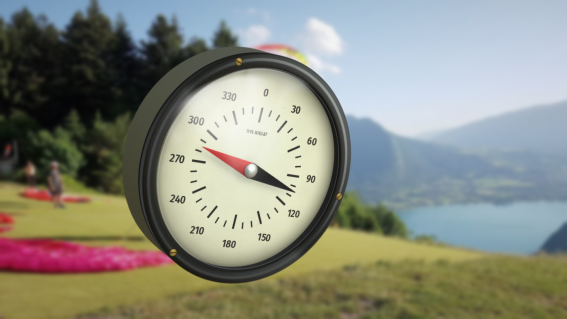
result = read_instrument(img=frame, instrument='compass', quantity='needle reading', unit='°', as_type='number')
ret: 285 °
